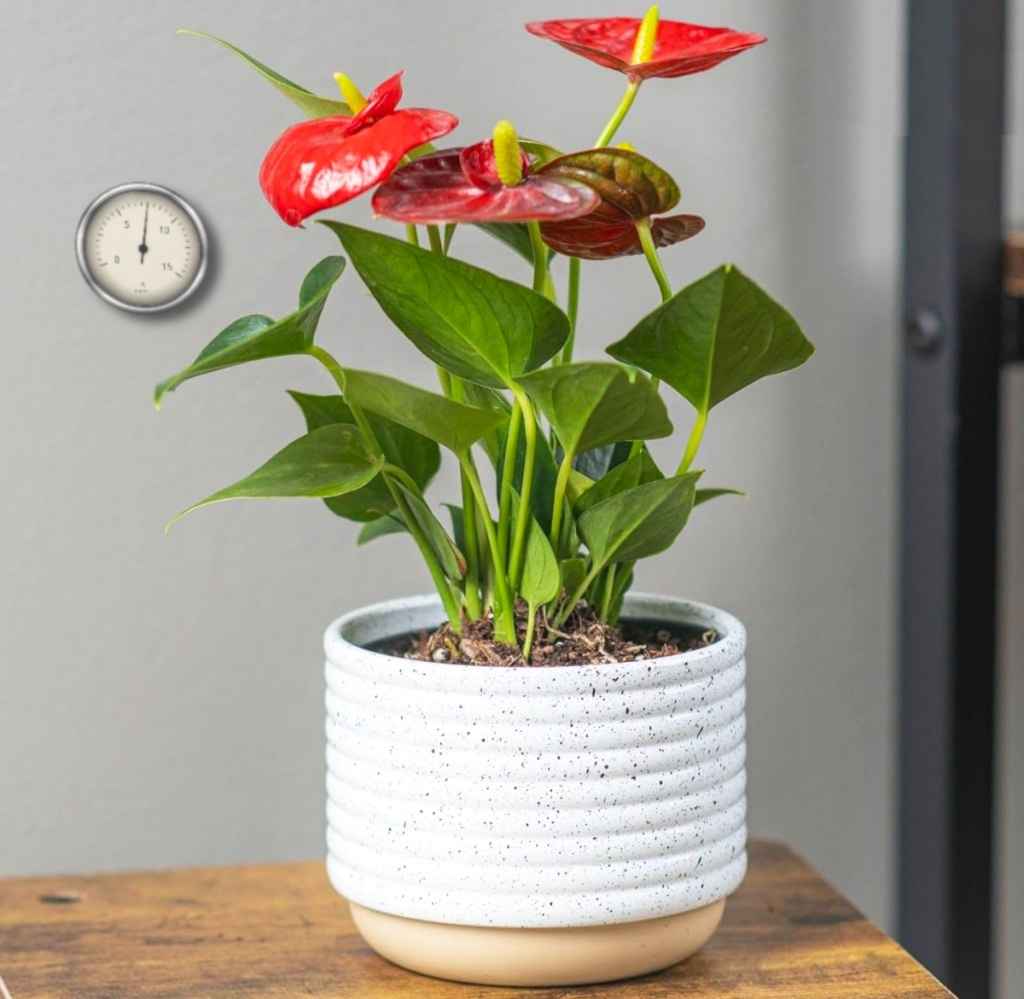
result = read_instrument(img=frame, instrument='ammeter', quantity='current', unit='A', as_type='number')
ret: 7.5 A
